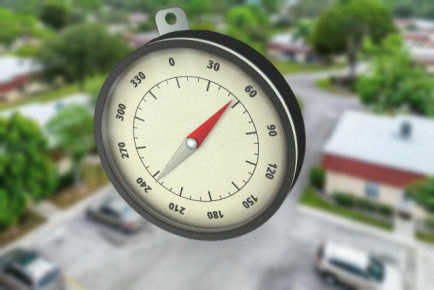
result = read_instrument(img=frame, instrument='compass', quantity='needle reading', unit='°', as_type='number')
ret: 55 °
